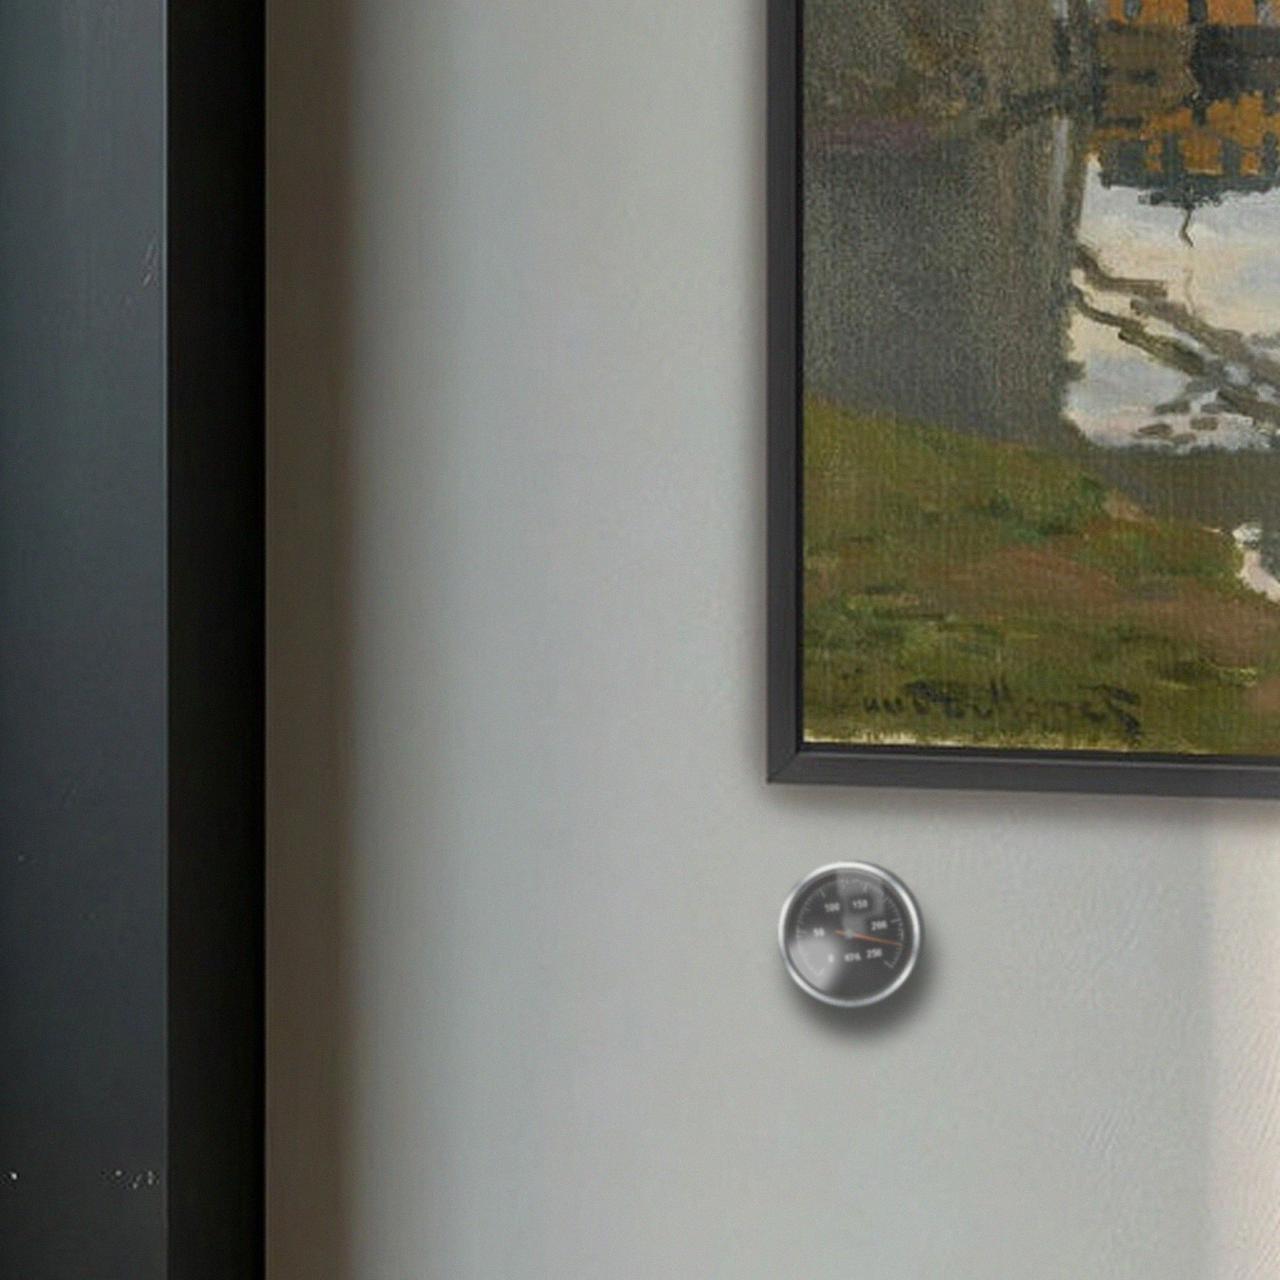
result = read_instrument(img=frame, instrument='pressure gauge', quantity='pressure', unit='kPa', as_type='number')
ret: 225 kPa
